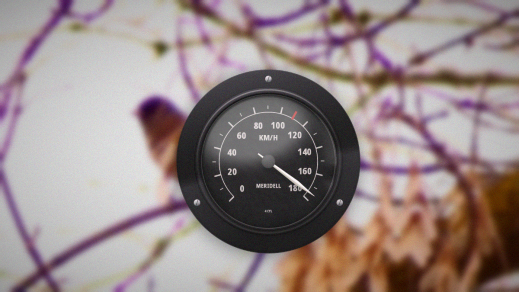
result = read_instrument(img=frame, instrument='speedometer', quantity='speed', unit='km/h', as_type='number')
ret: 175 km/h
